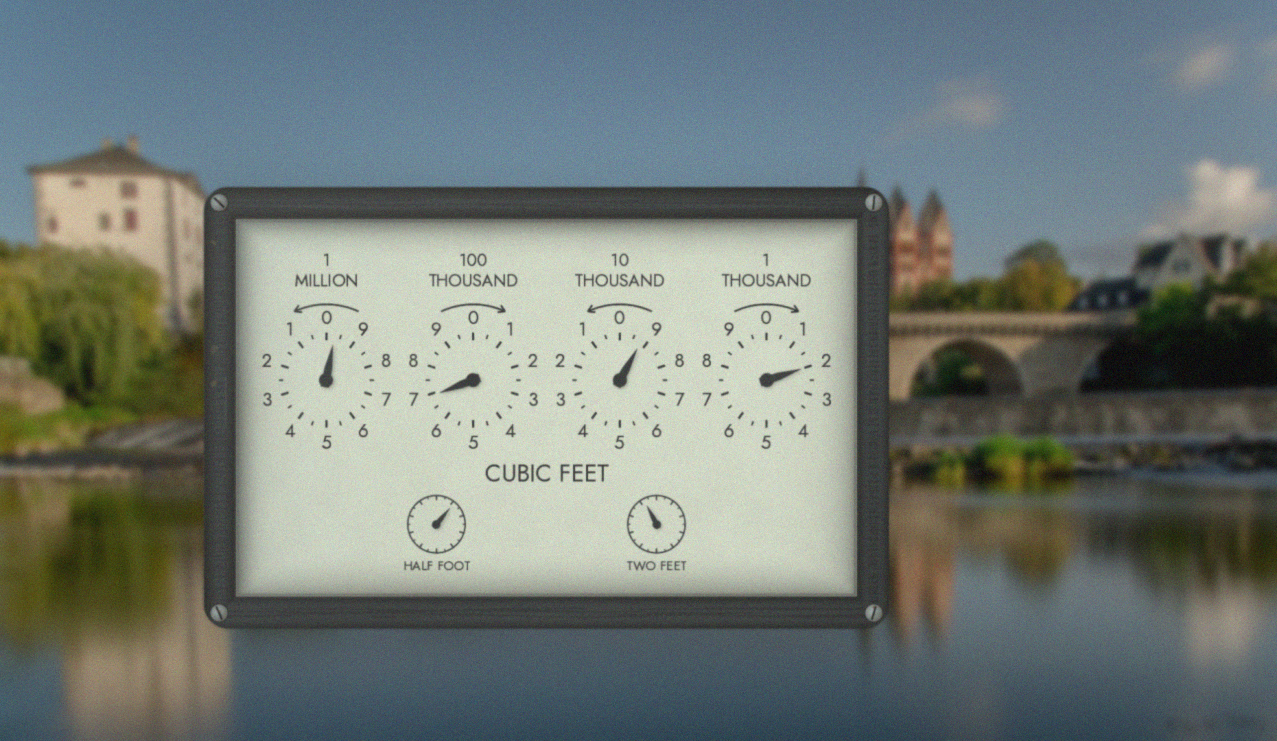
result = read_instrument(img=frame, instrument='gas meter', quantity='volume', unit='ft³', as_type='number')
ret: 969200 ft³
